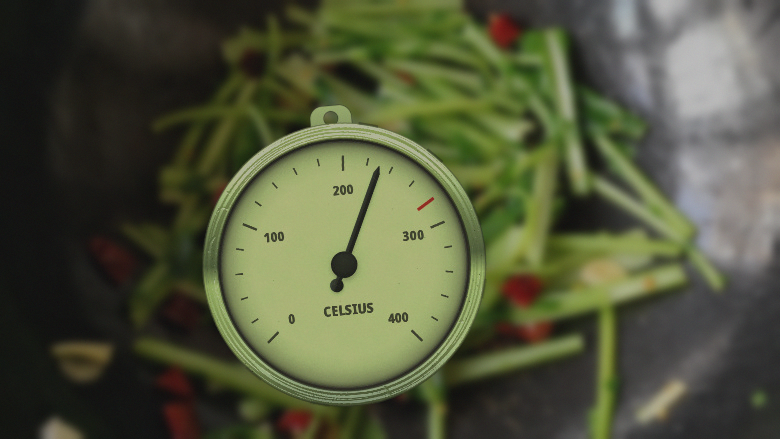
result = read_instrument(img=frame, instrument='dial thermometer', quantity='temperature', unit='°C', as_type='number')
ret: 230 °C
